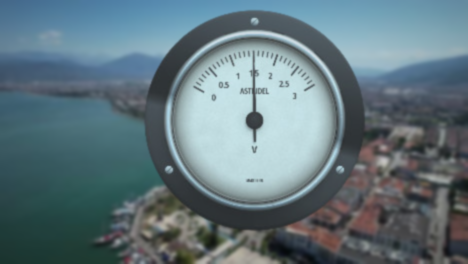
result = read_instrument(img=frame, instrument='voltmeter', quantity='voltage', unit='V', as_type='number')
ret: 1.5 V
